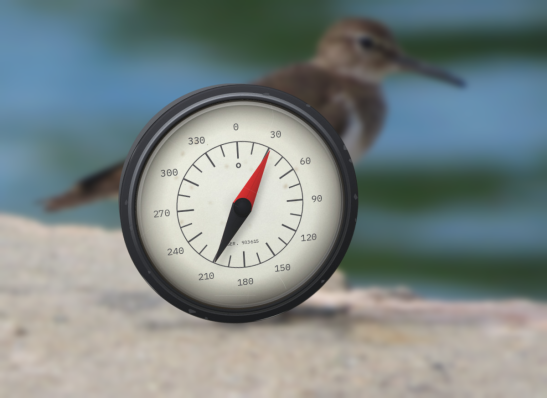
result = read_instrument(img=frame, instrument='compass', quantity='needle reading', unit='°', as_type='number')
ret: 30 °
